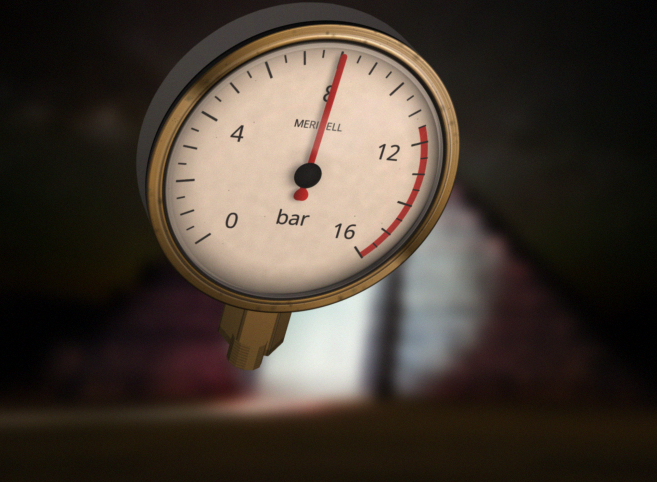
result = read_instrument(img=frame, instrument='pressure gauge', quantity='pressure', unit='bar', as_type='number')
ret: 8 bar
